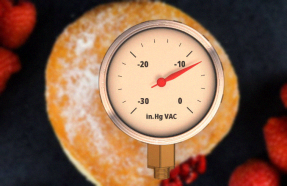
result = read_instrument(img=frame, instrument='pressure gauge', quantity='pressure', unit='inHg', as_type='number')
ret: -8 inHg
